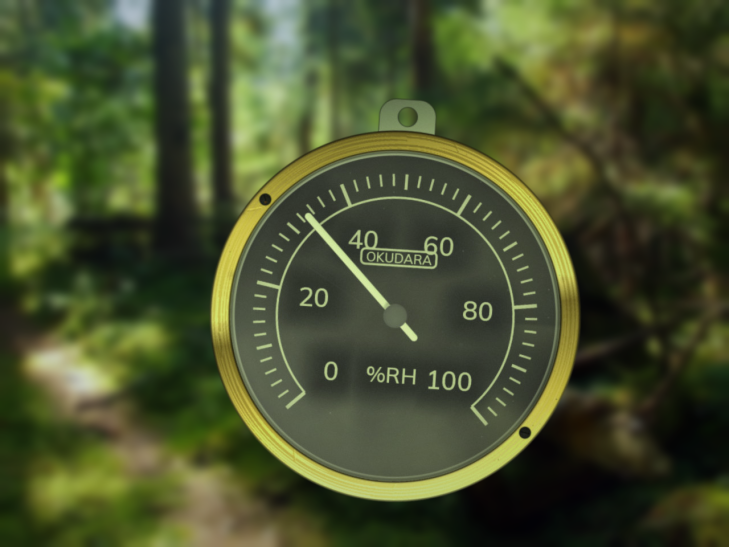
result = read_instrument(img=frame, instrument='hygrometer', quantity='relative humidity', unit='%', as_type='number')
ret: 33 %
